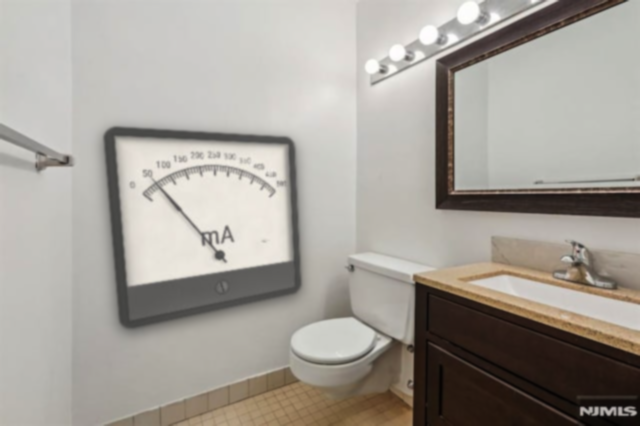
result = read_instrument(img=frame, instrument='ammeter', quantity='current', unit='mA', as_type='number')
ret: 50 mA
